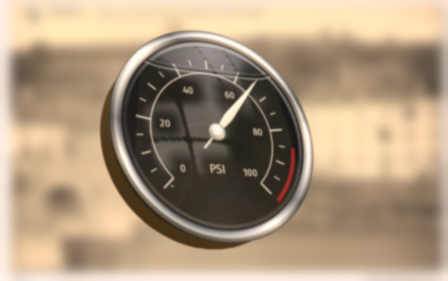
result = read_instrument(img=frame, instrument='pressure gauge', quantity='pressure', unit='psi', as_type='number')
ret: 65 psi
